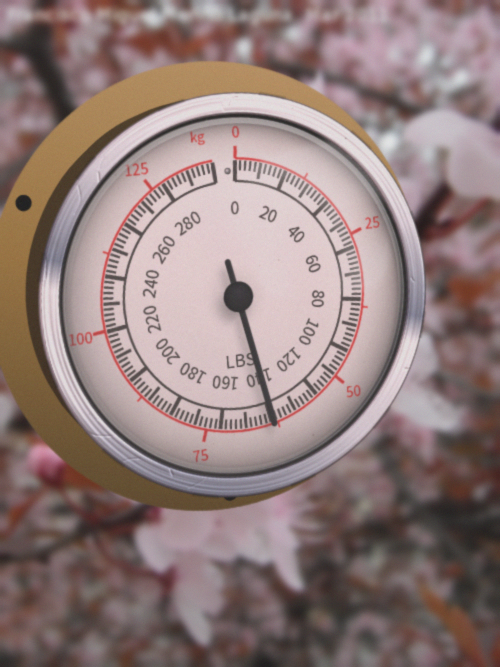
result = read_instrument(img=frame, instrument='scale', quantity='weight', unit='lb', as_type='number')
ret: 140 lb
